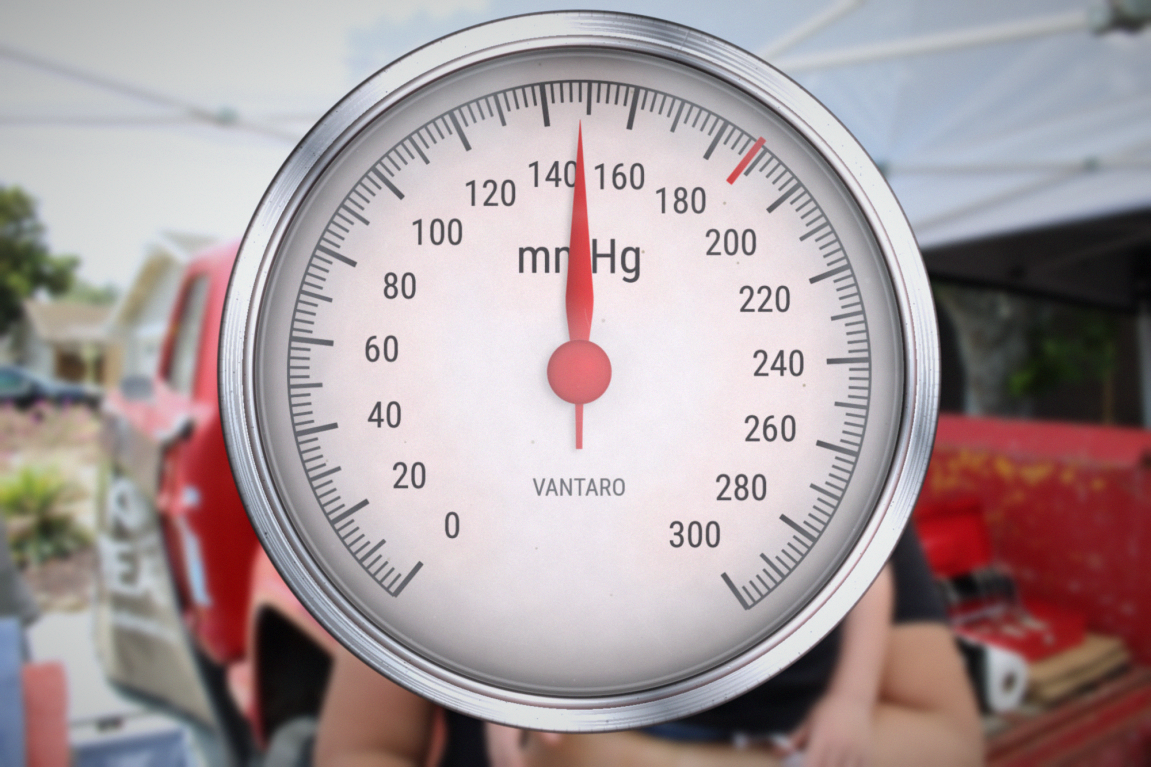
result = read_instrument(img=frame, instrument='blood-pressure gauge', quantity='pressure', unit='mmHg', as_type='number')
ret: 148 mmHg
